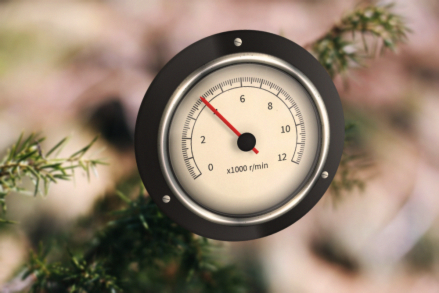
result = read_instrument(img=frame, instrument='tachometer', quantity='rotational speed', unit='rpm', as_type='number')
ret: 4000 rpm
